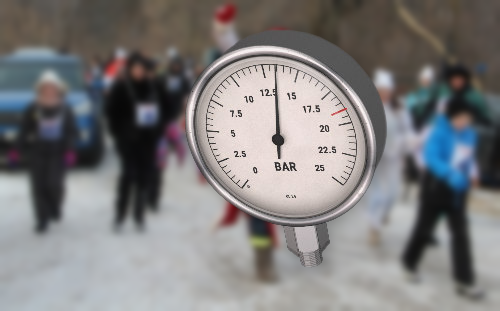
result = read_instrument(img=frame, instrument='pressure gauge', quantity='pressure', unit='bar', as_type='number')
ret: 13.5 bar
